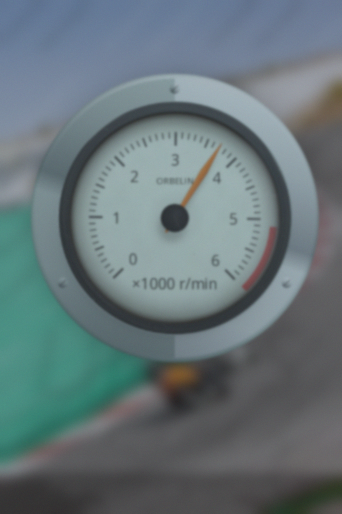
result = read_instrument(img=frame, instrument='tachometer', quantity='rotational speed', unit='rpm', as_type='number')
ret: 3700 rpm
